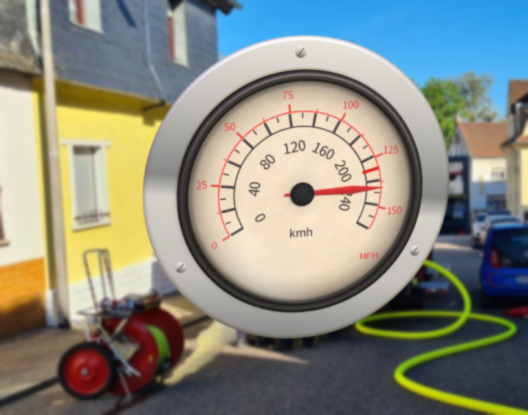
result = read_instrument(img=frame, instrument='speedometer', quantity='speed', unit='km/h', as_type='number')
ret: 225 km/h
